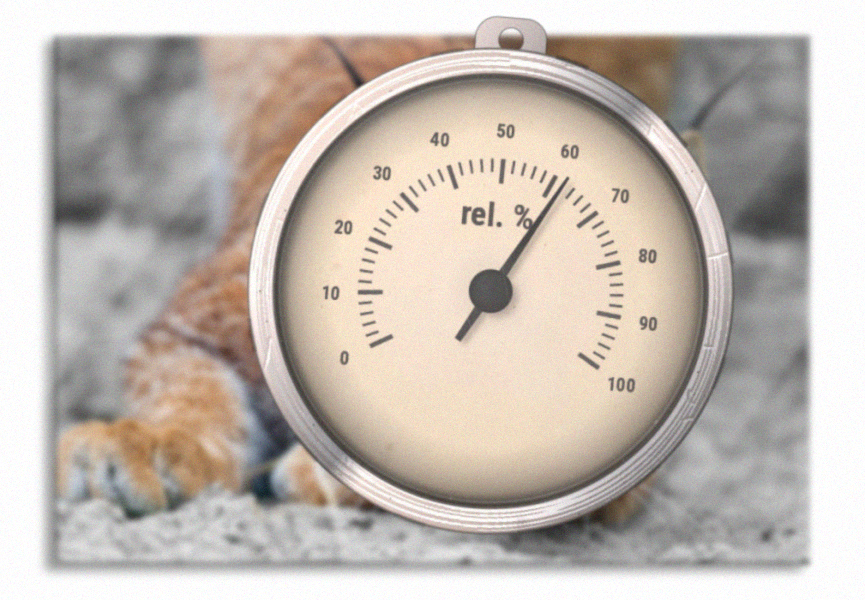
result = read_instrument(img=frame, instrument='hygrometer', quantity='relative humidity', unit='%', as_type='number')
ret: 62 %
